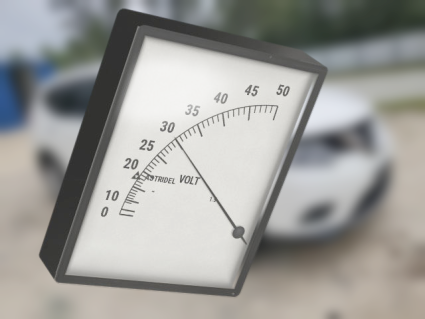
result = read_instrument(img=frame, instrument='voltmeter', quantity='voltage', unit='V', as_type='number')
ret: 30 V
